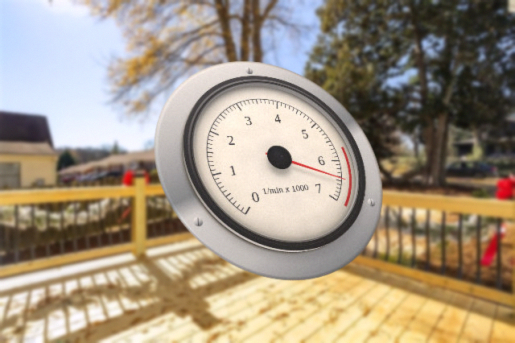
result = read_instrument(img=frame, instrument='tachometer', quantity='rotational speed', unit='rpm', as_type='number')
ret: 6500 rpm
